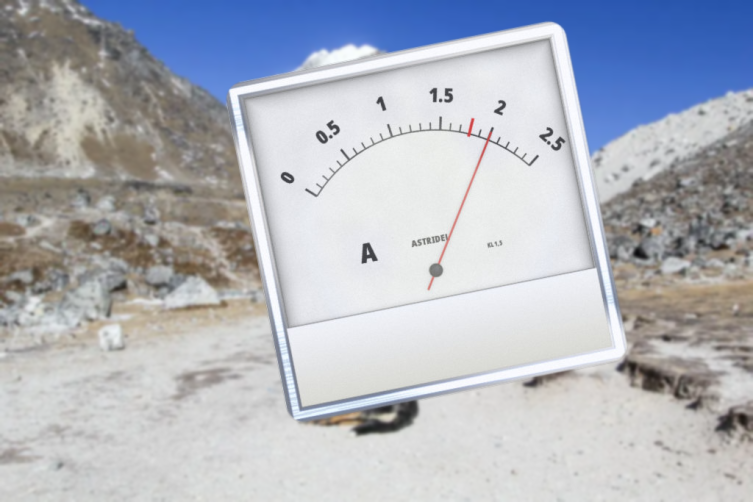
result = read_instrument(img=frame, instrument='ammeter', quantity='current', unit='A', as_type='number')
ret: 2 A
